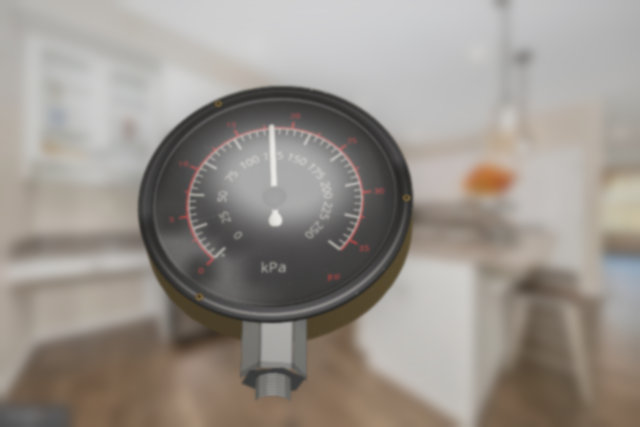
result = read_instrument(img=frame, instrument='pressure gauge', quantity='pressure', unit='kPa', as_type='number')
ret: 125 kPa
